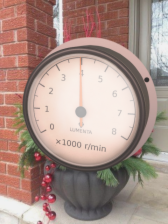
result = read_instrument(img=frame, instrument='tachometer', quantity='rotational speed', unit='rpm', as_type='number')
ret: 4000 rpm
